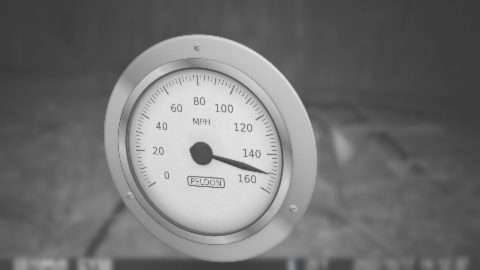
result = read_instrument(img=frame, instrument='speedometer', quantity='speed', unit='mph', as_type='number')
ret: 150 mph
